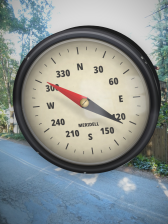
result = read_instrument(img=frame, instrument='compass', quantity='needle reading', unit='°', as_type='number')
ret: 305 °
